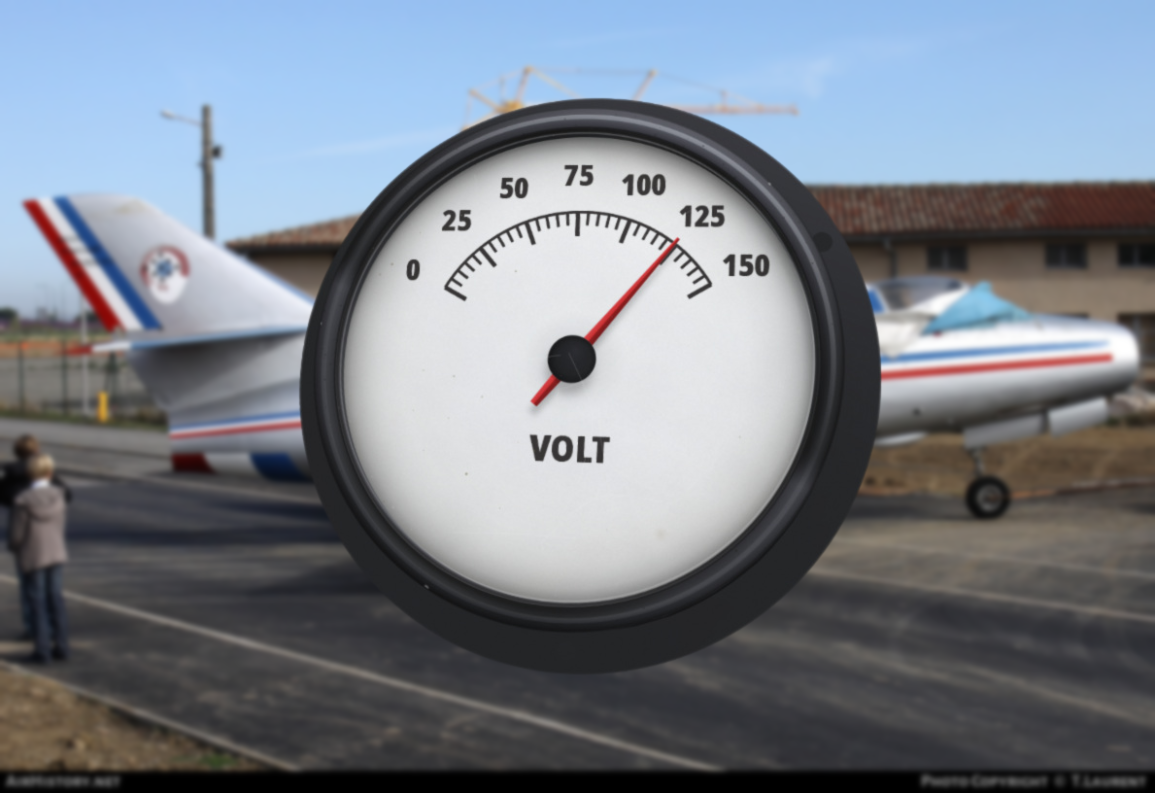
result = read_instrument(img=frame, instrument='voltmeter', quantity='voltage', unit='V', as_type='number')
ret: 125 V
